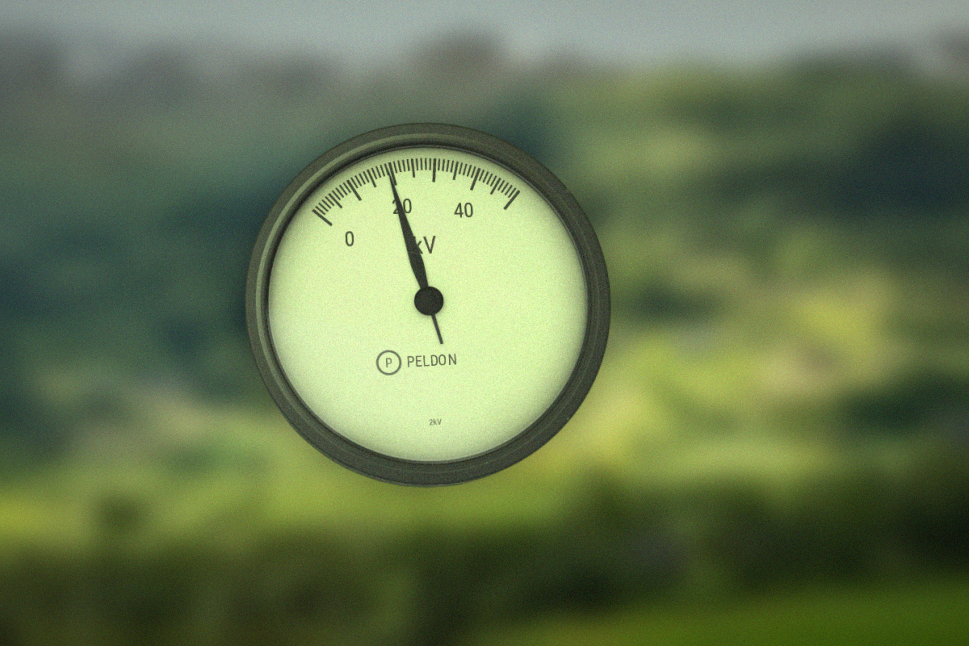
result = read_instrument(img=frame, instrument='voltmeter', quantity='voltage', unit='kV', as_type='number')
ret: 19 kV
